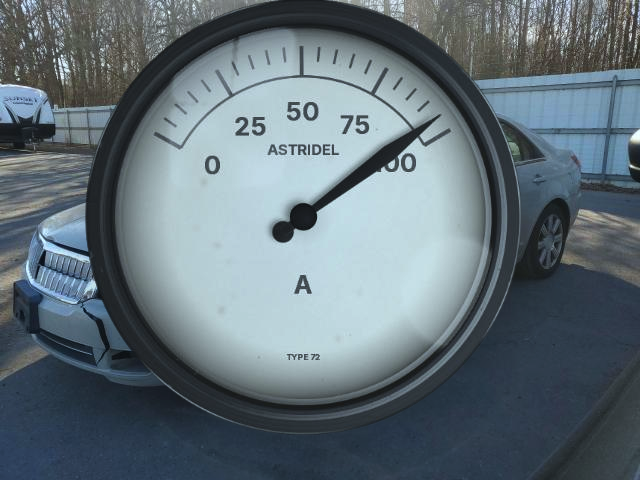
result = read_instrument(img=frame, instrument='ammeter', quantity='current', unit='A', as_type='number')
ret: 95 A
